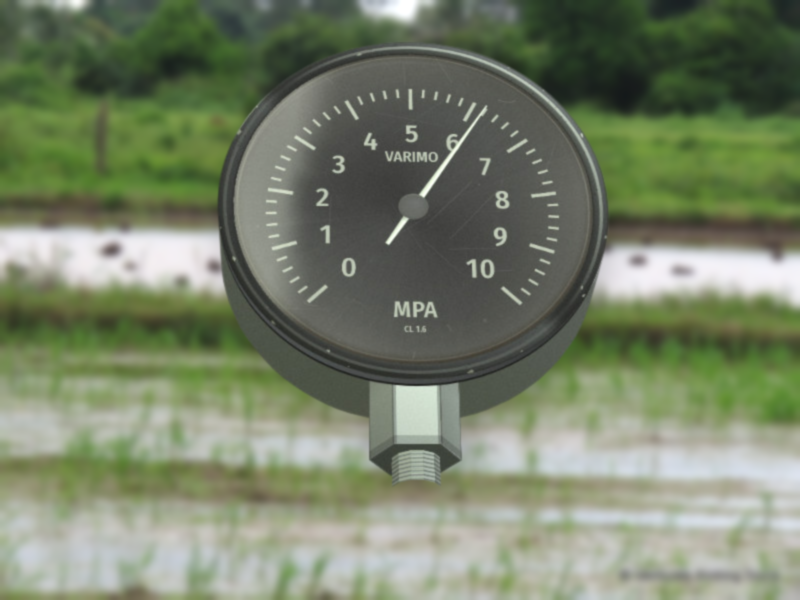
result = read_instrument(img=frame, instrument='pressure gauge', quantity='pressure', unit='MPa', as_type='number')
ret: 6.2 MPa
